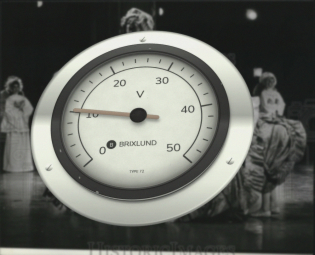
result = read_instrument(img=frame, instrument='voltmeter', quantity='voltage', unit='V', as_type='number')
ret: 10 V
